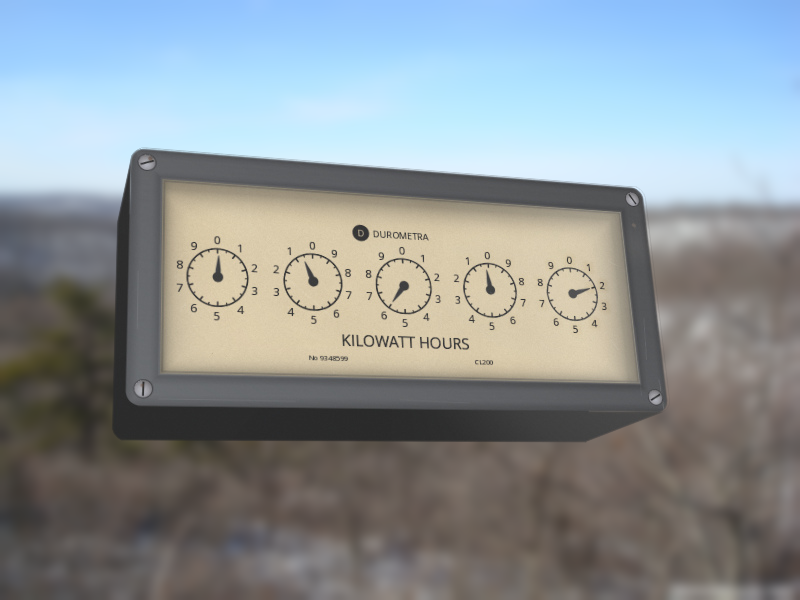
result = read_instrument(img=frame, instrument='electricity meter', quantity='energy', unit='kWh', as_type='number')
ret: 602 kWh
